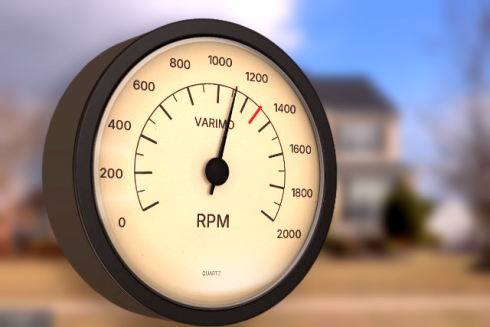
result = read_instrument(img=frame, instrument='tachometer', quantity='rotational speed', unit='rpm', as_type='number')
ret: 1100 rpm
